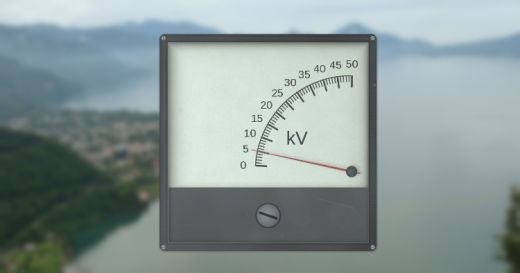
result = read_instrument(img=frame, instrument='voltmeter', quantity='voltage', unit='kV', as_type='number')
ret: 5 kV
